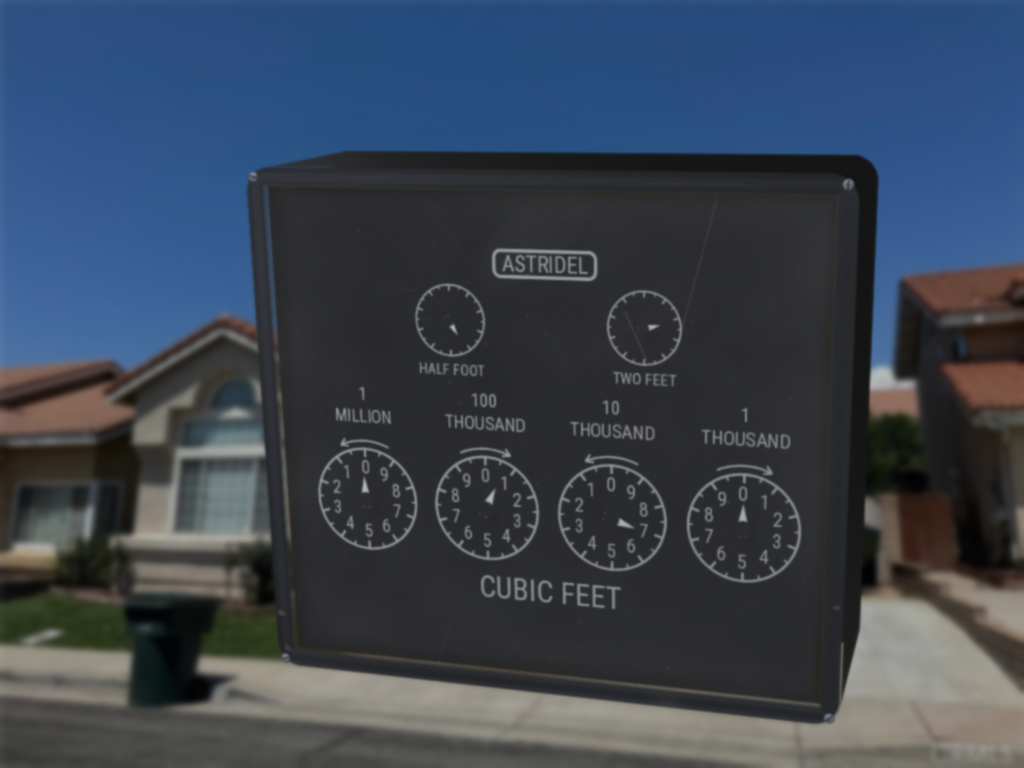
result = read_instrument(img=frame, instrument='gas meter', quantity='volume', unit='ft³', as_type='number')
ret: 7000 ft³
